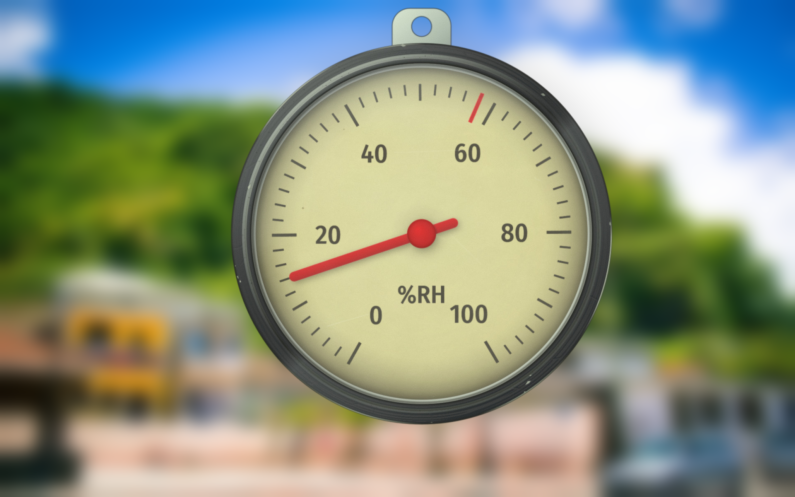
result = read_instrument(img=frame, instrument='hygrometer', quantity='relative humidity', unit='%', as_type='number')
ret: 14 %
